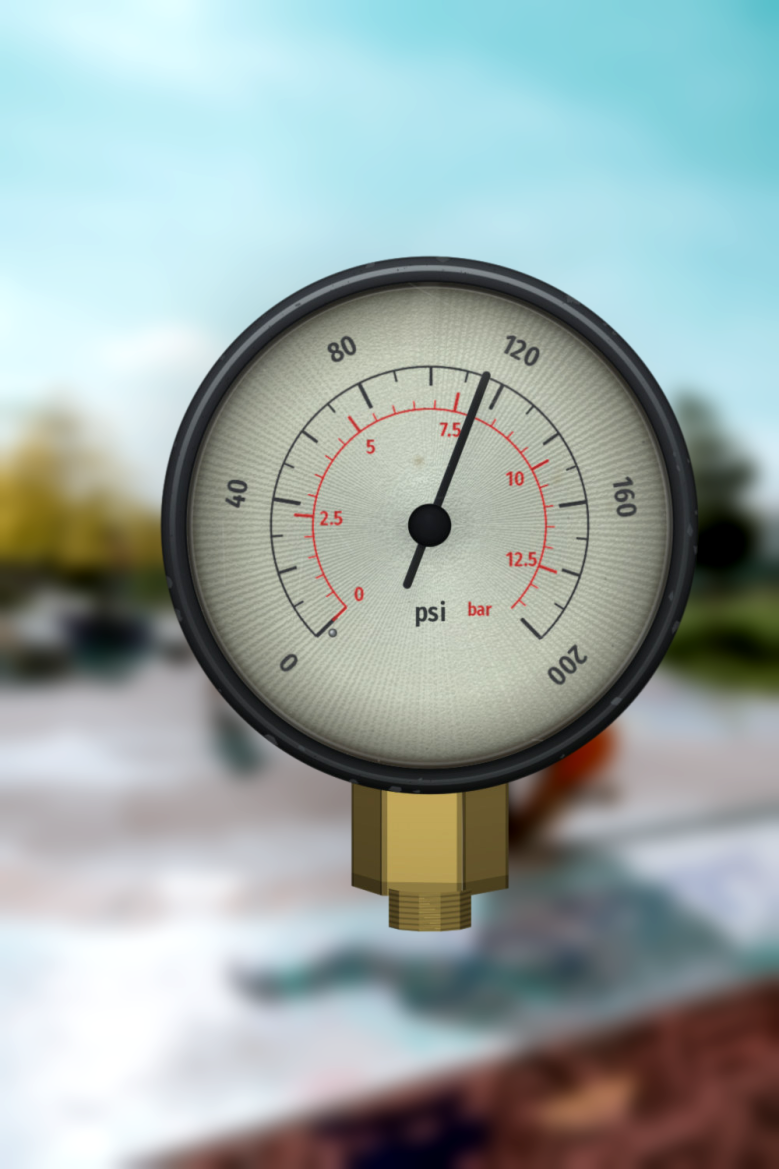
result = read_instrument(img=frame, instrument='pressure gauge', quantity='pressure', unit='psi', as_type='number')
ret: 115 psi
